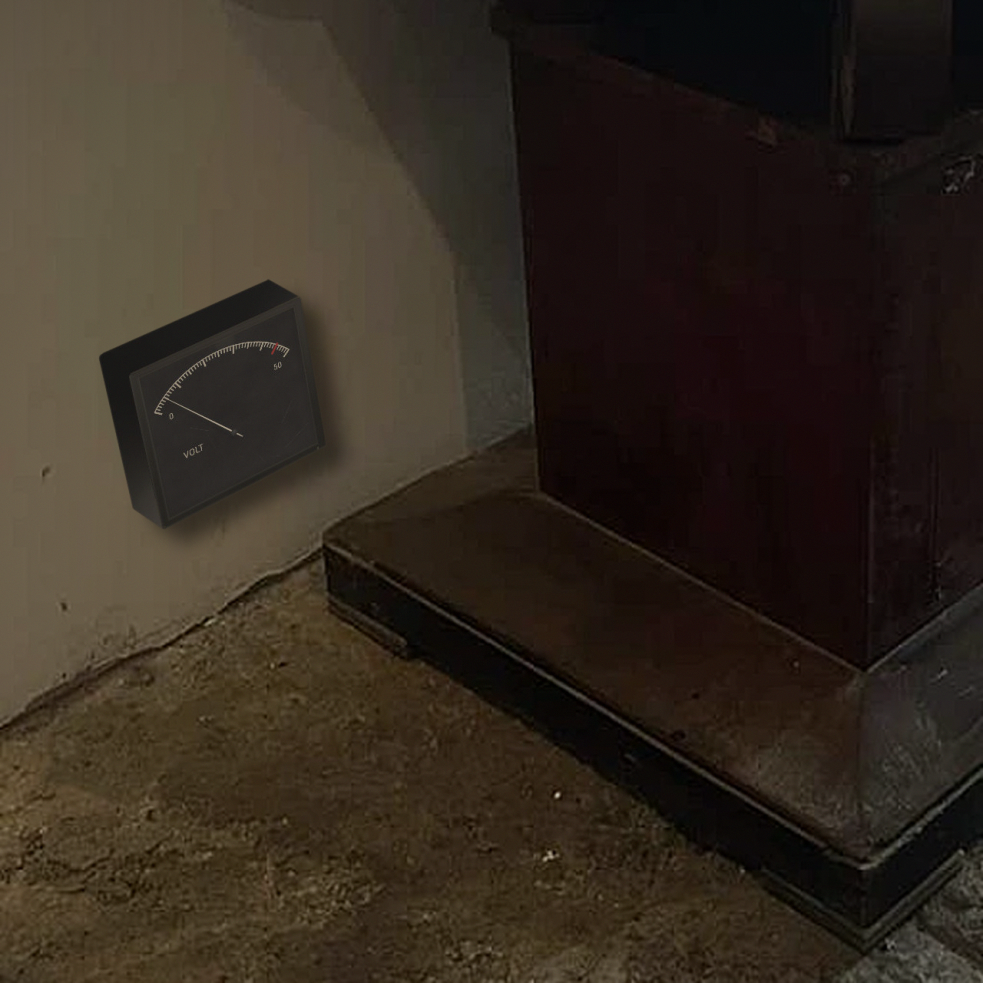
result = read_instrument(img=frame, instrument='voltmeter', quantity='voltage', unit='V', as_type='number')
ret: 5 V
